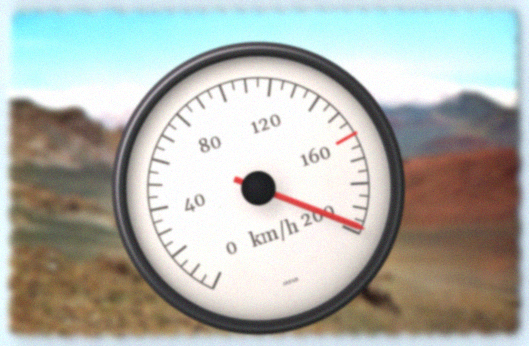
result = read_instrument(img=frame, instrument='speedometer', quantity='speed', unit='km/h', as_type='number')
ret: 197.5 km/h
